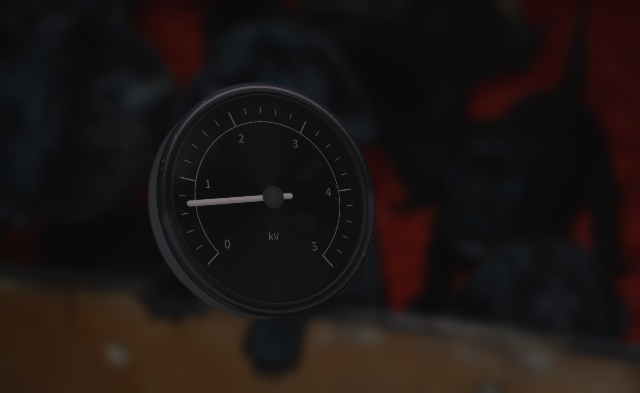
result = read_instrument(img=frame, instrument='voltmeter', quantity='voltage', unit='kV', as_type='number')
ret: 0.7 kV
